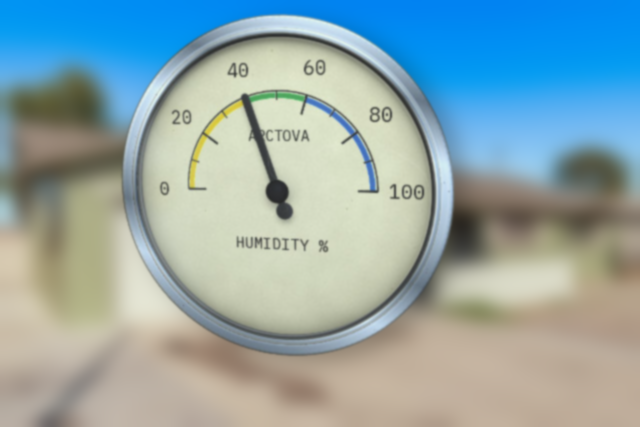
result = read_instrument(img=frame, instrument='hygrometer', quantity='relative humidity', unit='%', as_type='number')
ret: 40 %
